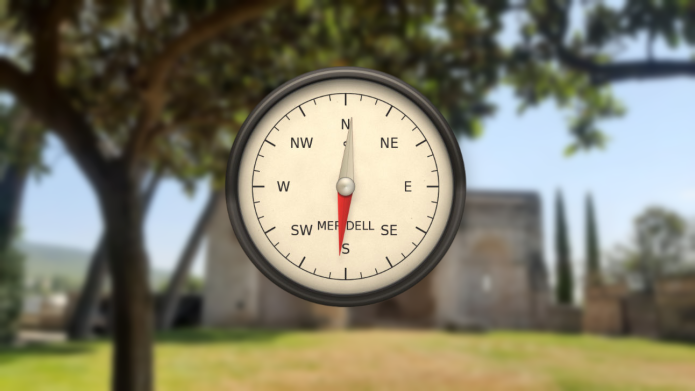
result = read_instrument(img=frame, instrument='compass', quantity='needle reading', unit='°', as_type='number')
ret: 185 °
